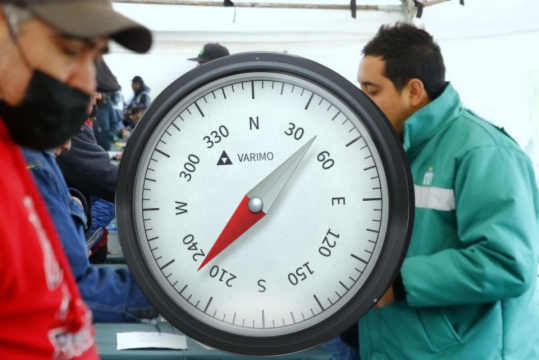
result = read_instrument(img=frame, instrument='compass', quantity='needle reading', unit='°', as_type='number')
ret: 225 °
